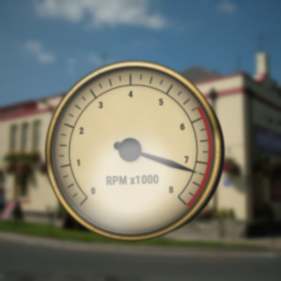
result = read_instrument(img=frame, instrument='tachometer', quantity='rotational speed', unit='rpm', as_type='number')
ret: 7250 rpm
